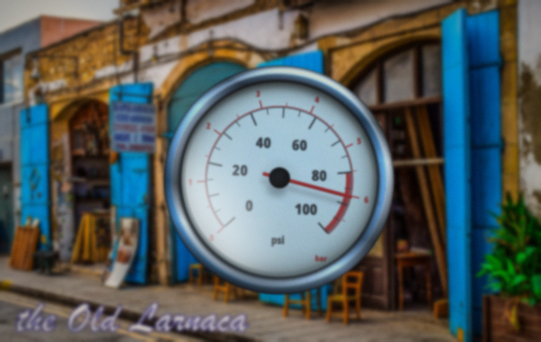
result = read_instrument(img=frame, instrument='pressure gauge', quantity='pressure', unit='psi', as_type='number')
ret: 87.5 psi
